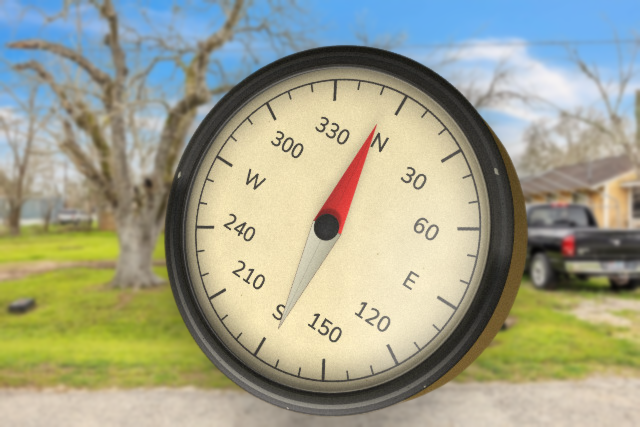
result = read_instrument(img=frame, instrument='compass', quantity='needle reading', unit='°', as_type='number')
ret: 355 °
